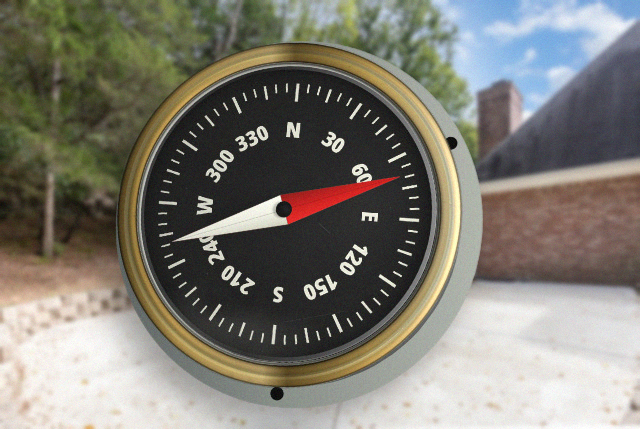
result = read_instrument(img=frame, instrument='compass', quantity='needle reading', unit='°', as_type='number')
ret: 70 °
